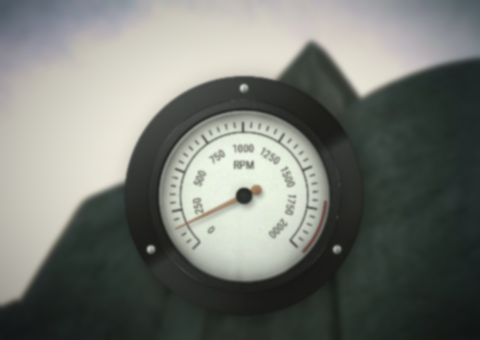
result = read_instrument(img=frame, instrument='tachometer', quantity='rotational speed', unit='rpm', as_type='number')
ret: 150 rpm
